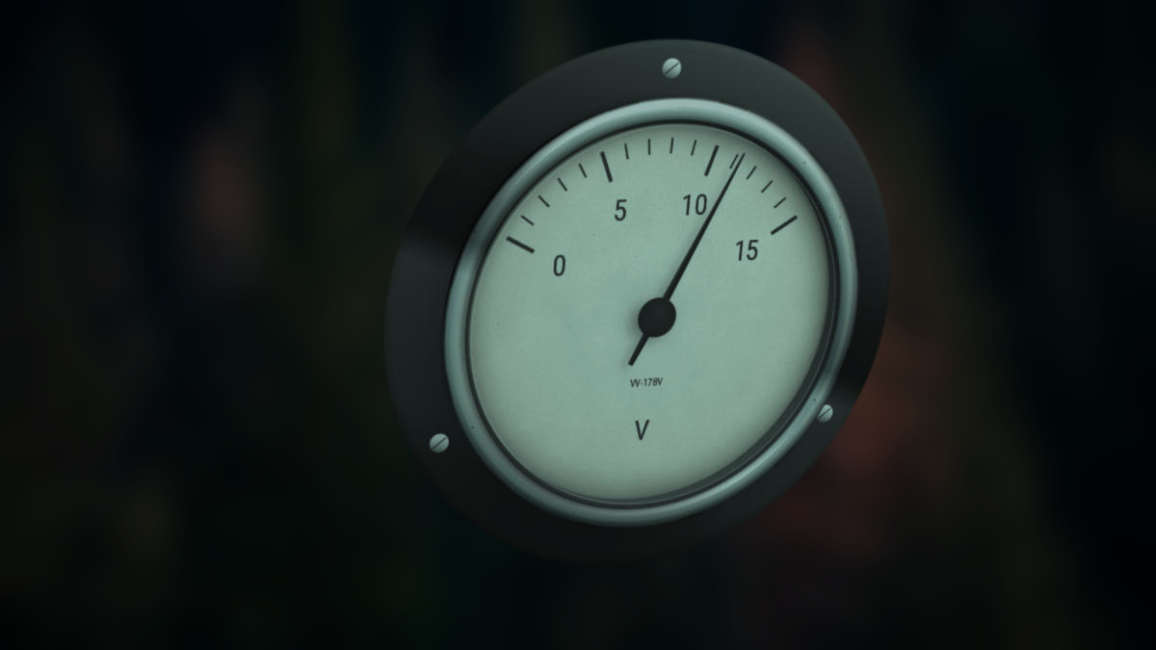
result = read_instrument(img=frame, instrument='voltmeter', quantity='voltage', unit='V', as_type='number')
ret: 11 V
